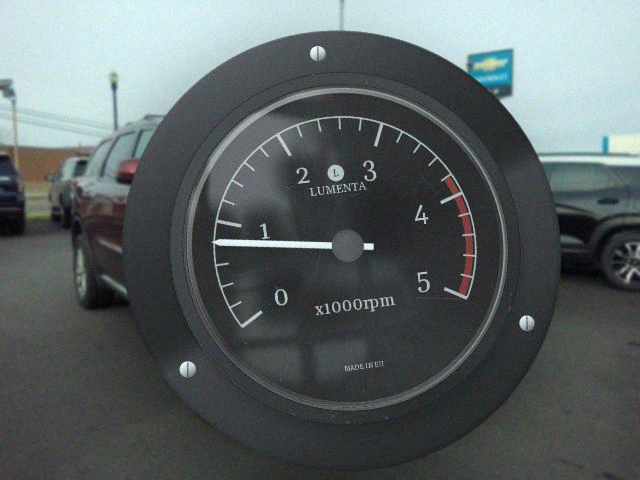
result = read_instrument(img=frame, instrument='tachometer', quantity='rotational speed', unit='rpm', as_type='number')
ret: 800 rpm
